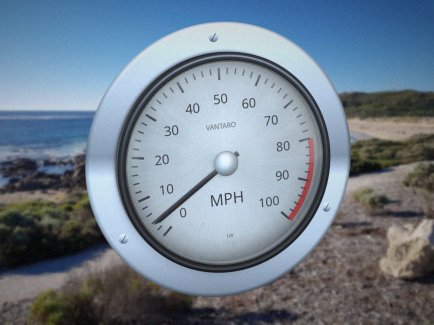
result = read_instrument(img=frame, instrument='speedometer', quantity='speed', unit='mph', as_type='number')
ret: 4 mph
